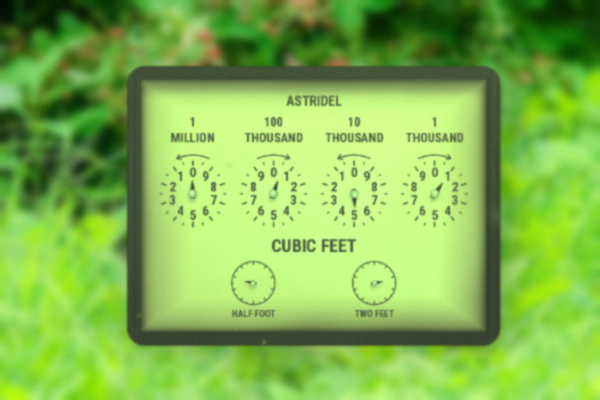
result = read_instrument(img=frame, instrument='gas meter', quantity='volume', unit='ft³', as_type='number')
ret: 5100 ft³
